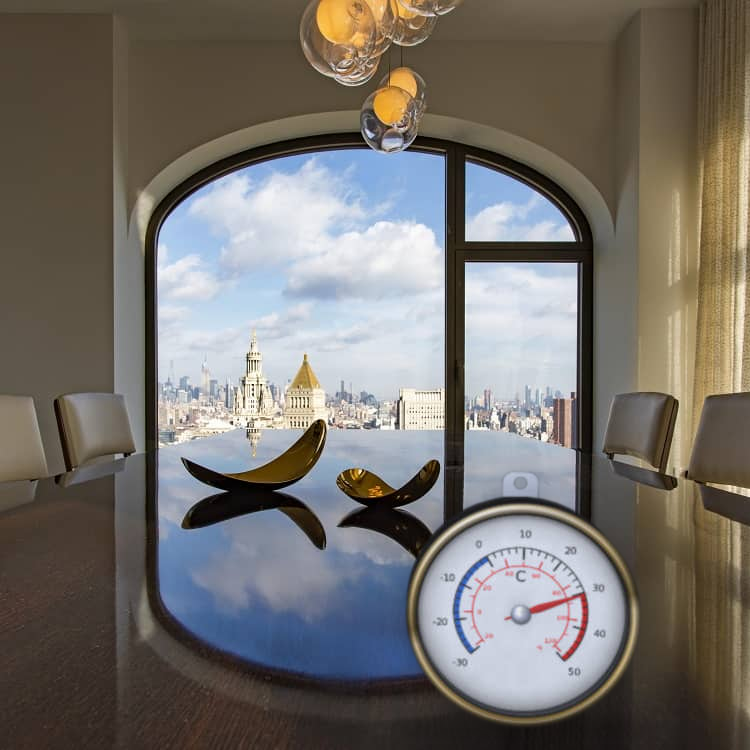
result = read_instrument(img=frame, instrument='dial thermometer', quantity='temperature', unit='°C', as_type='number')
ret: 30 °C
